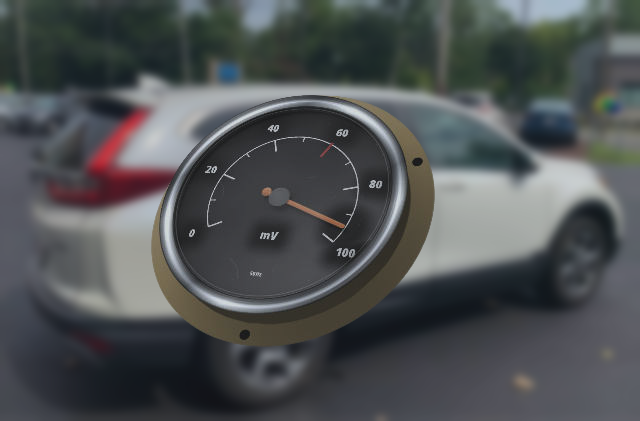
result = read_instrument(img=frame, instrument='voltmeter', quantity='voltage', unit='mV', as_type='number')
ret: 95 mV
